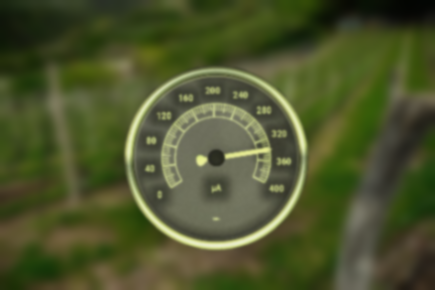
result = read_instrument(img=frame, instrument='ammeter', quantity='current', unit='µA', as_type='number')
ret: 340 µA
